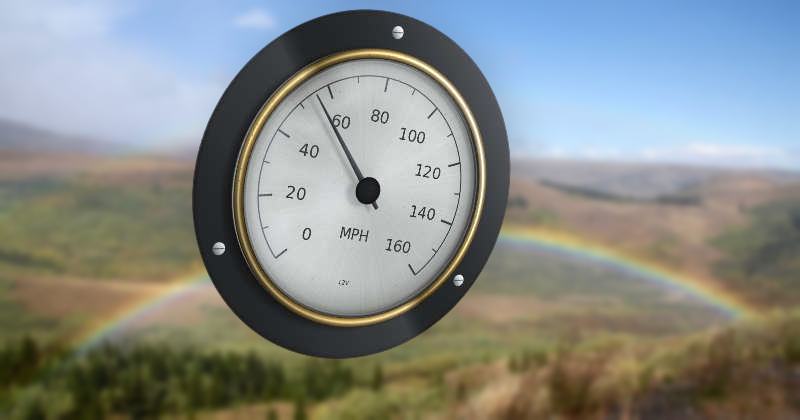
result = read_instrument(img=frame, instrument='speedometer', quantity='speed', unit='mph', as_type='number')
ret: 55 mph
